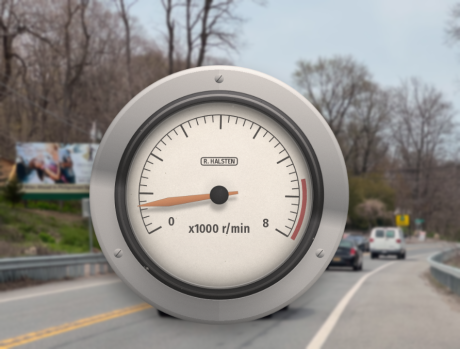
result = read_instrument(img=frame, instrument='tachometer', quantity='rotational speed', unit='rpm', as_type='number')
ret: 700 rpm
